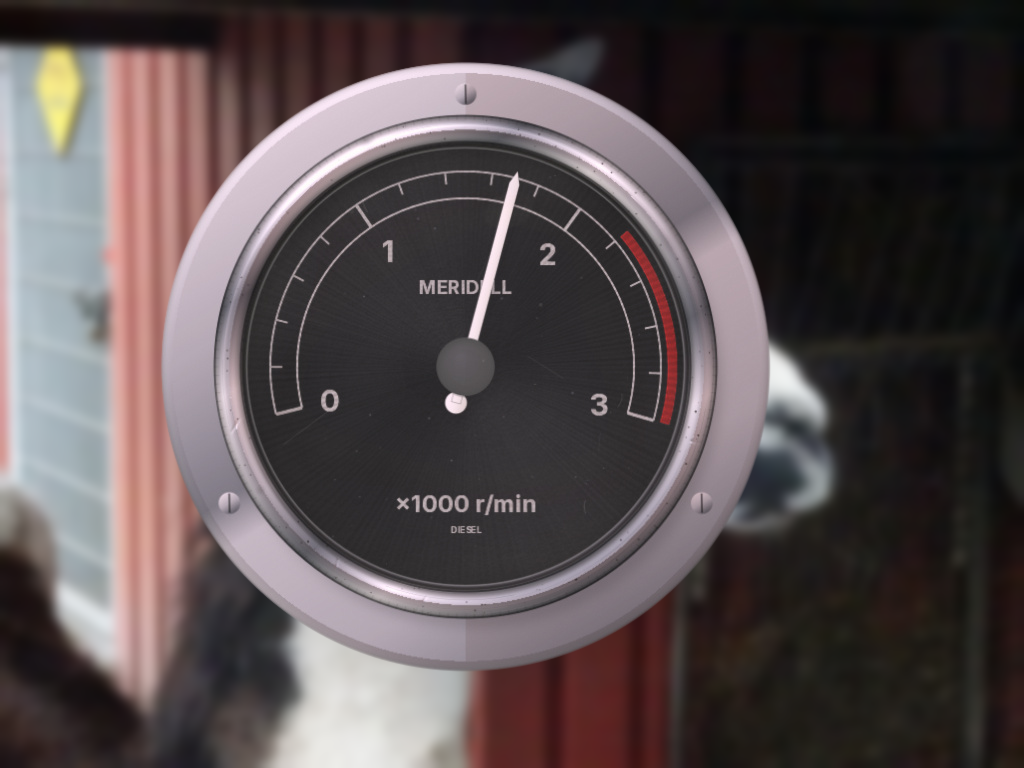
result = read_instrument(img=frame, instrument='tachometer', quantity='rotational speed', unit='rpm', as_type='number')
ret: 1700 rpm
